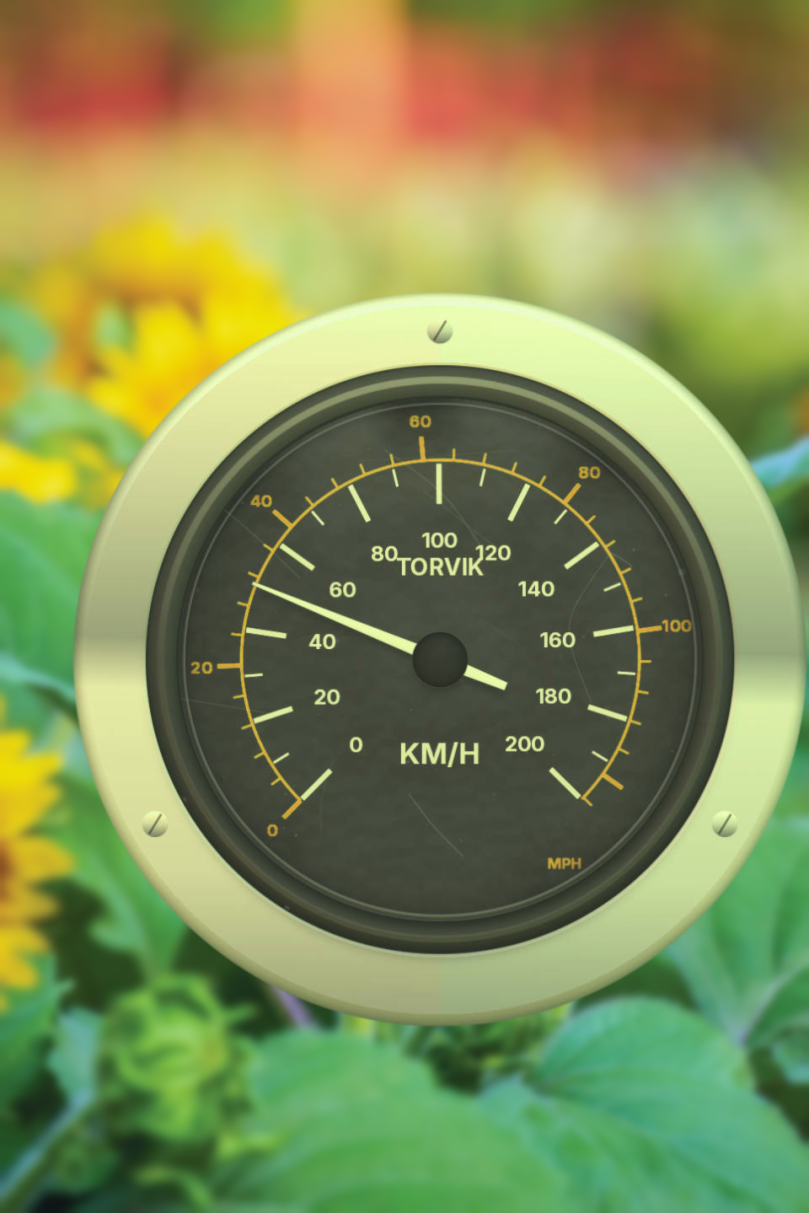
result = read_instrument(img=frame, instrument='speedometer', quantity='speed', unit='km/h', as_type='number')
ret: 50 km/h
